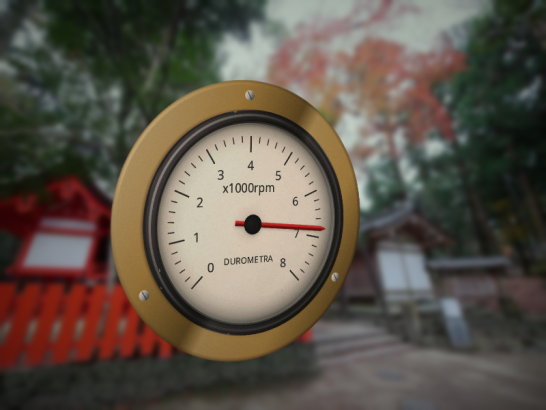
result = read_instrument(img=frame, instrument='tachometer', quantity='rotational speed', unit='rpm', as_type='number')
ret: 6800 rpm
